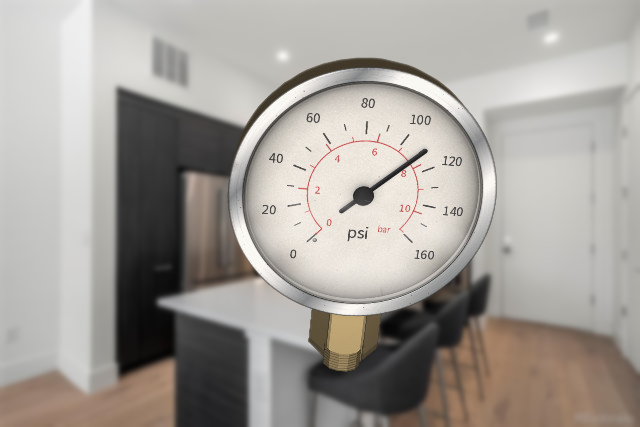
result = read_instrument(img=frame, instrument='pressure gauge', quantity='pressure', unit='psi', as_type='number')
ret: 110 psi
